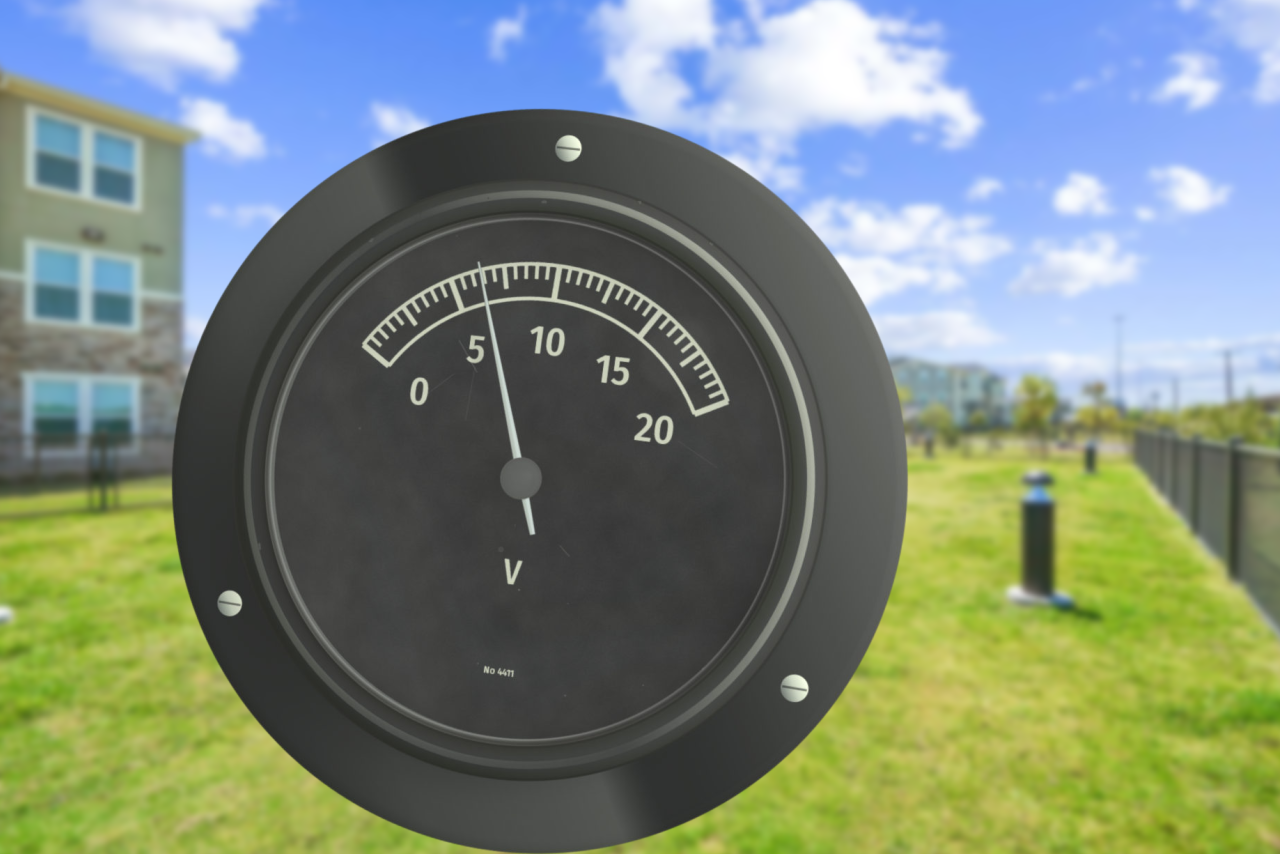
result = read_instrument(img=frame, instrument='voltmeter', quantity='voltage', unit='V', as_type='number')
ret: 6.5 V
